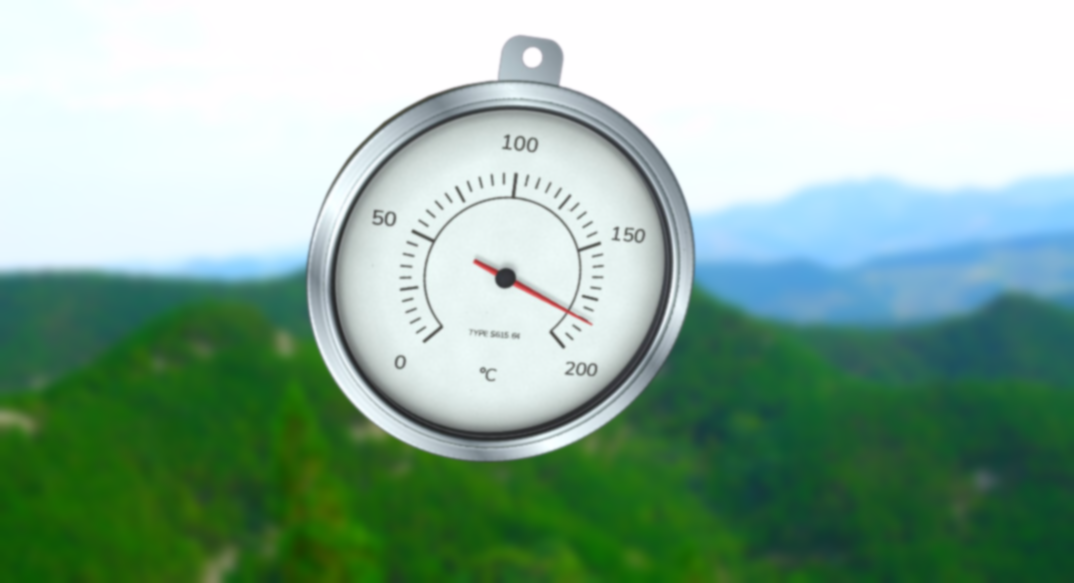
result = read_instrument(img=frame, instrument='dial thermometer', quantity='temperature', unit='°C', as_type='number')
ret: 185 °C
